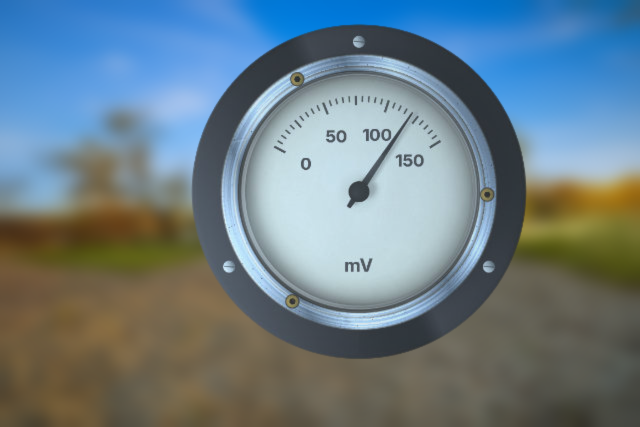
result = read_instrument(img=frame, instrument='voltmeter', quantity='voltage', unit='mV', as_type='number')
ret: 120 mV
